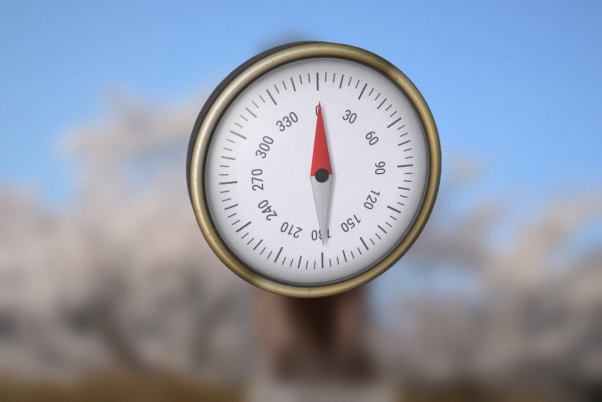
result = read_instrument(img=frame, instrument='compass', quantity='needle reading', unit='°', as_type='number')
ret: 0 °
